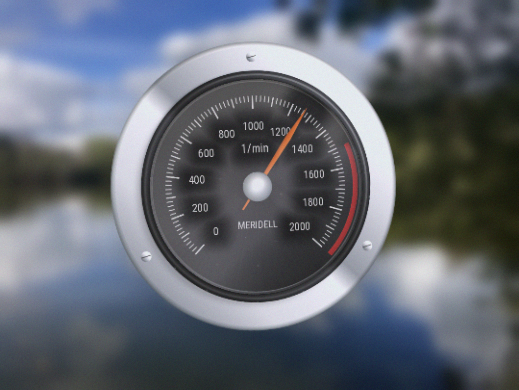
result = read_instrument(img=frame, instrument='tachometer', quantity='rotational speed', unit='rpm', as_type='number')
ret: 1260 rpm
